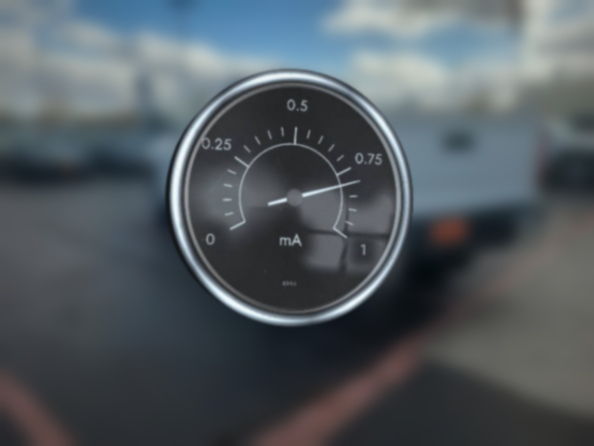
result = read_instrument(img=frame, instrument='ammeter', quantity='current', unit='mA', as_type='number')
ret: 0.8 mA
